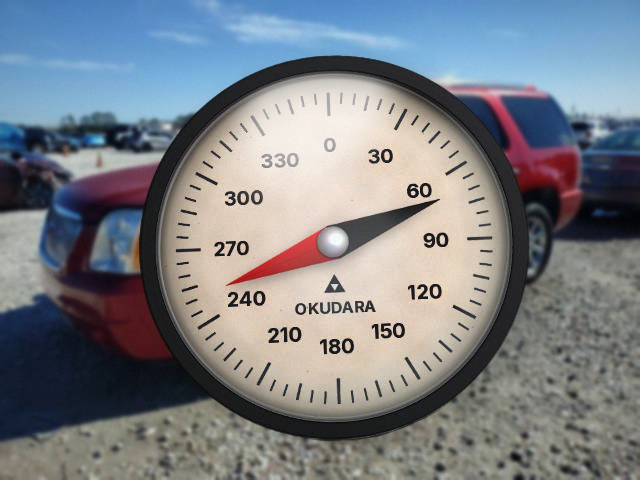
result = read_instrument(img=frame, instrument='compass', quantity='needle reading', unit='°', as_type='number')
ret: 250 °
